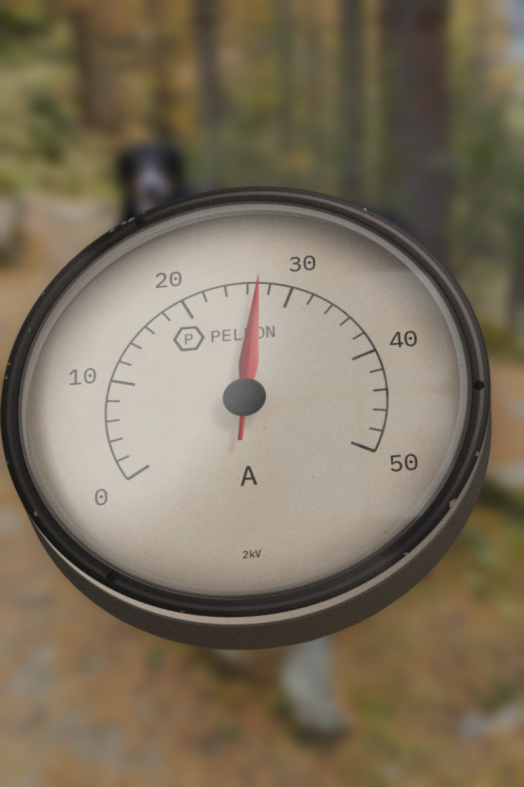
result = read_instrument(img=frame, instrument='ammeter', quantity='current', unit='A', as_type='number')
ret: 27 A
